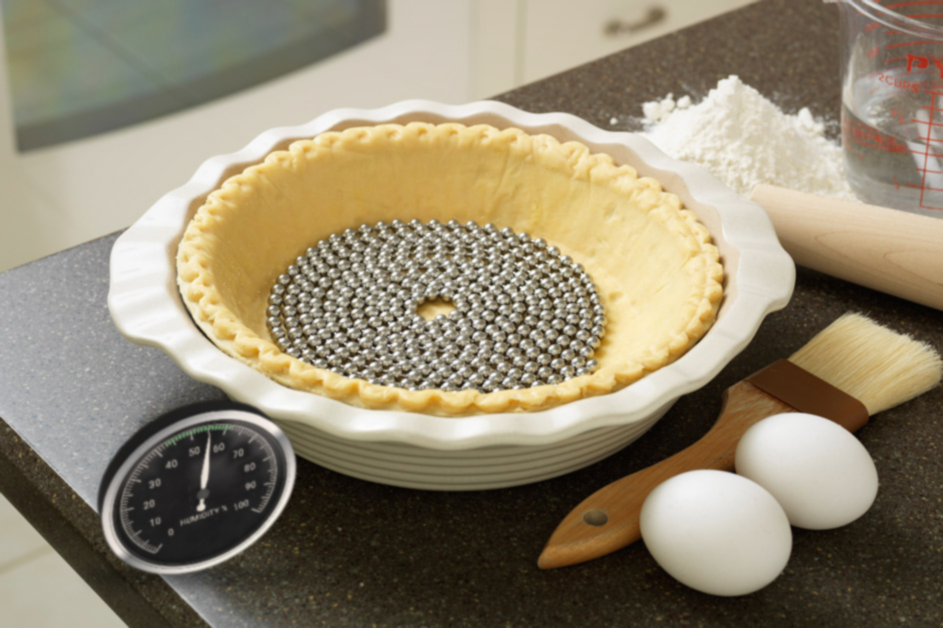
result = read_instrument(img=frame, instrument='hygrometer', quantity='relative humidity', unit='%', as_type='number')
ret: 55 %
